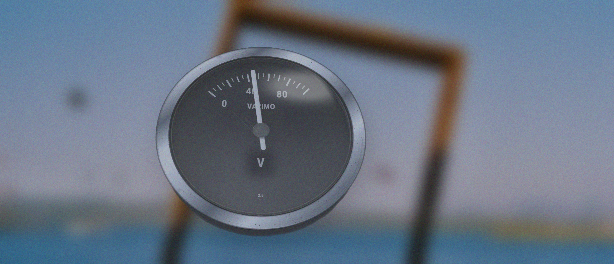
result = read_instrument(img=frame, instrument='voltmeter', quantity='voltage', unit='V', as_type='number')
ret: 45 V
